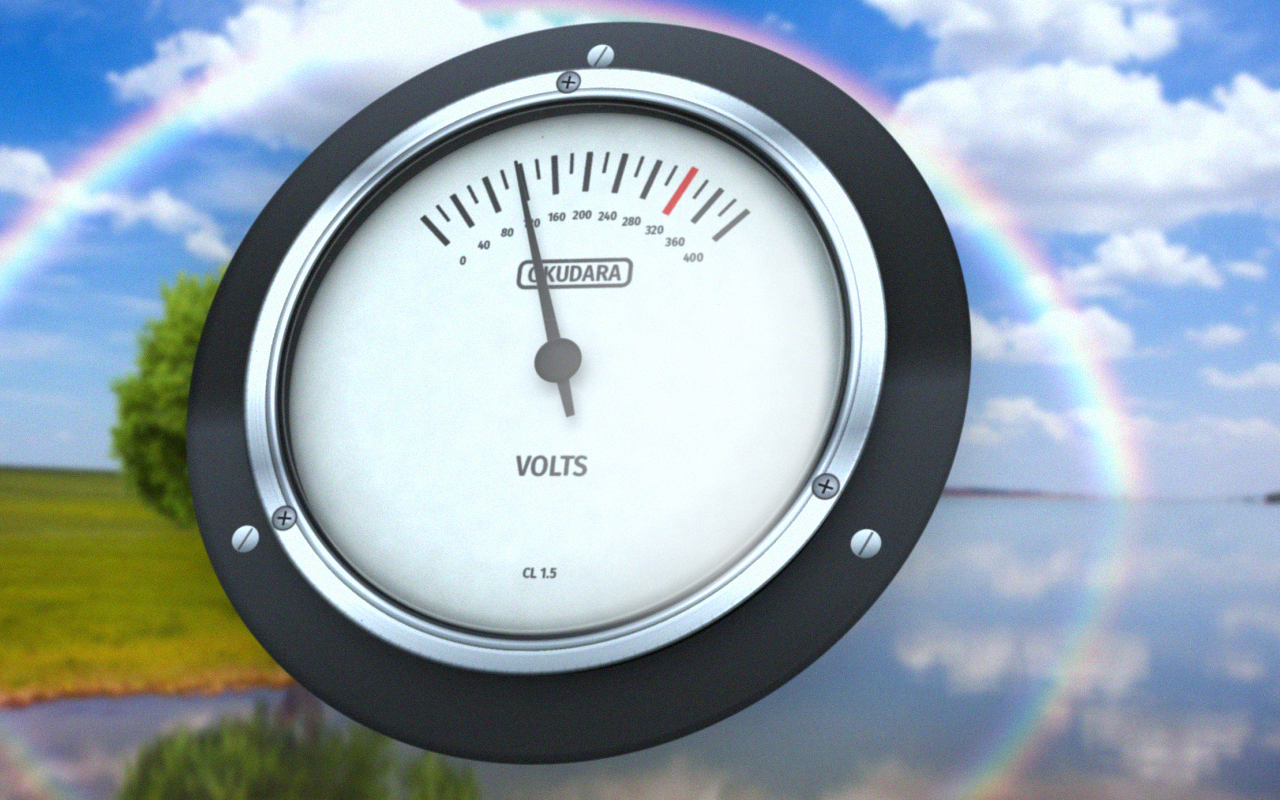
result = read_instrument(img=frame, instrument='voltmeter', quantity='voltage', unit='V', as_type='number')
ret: 120 V
